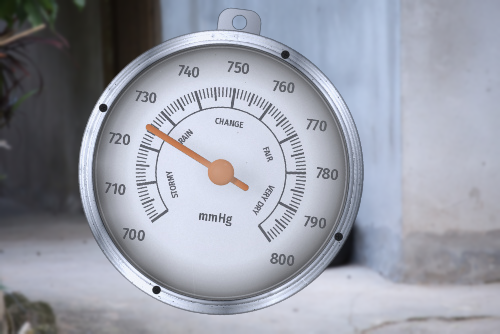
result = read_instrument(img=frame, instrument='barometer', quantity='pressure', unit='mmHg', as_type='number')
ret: 725 mmHg
